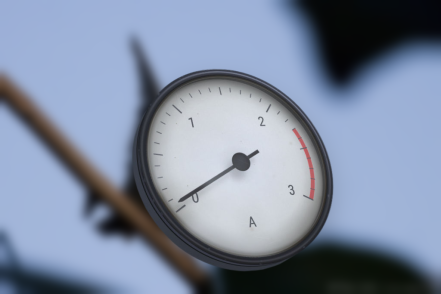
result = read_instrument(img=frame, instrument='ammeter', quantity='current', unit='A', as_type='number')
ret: 0.05 A
